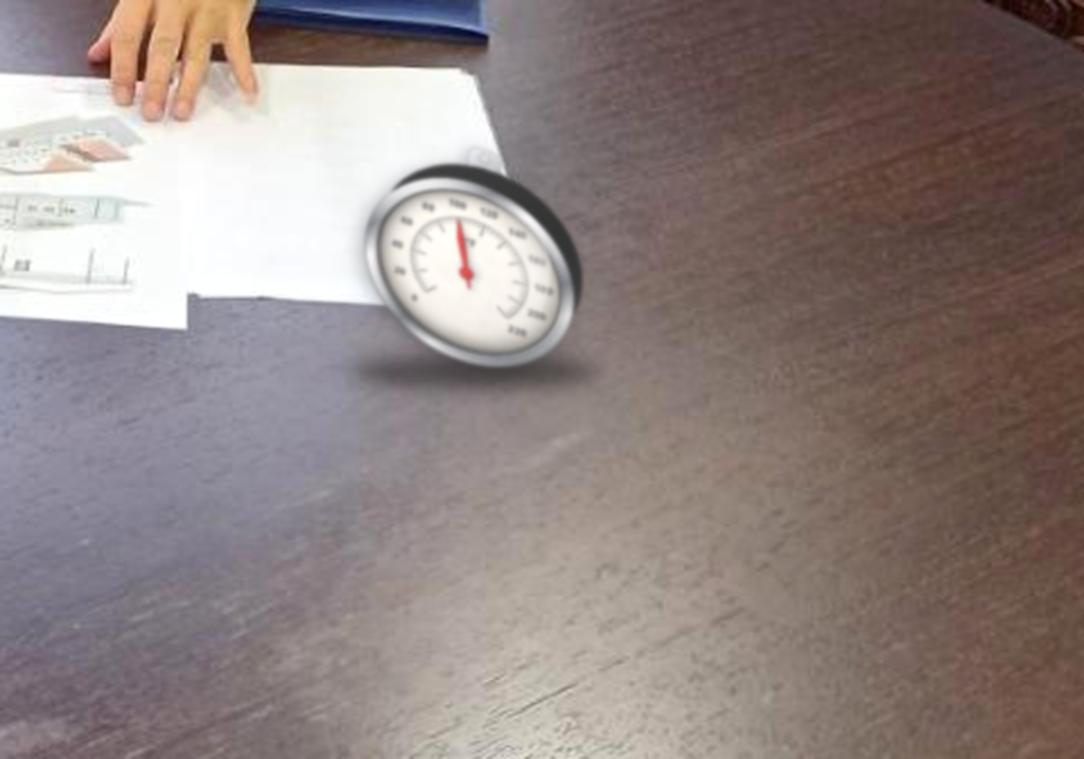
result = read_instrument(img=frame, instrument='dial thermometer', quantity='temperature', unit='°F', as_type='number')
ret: 100 °F
